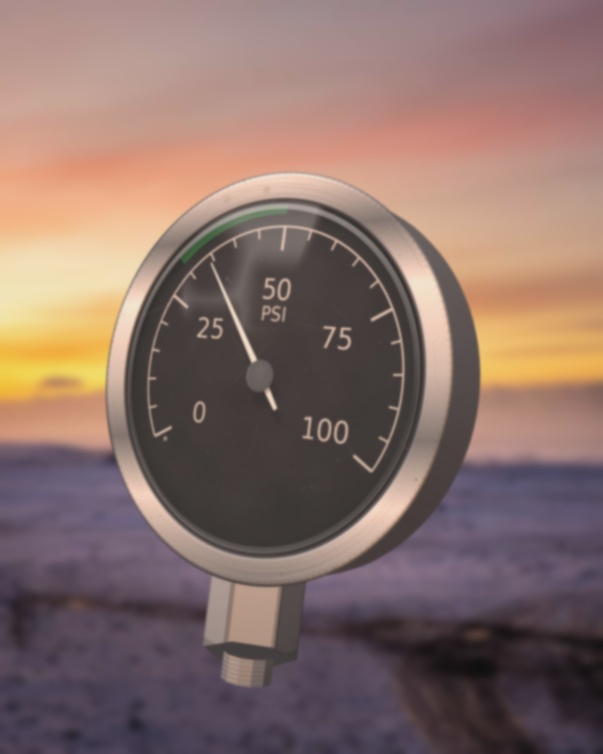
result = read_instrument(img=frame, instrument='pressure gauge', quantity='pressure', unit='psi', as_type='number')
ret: 35 psi
